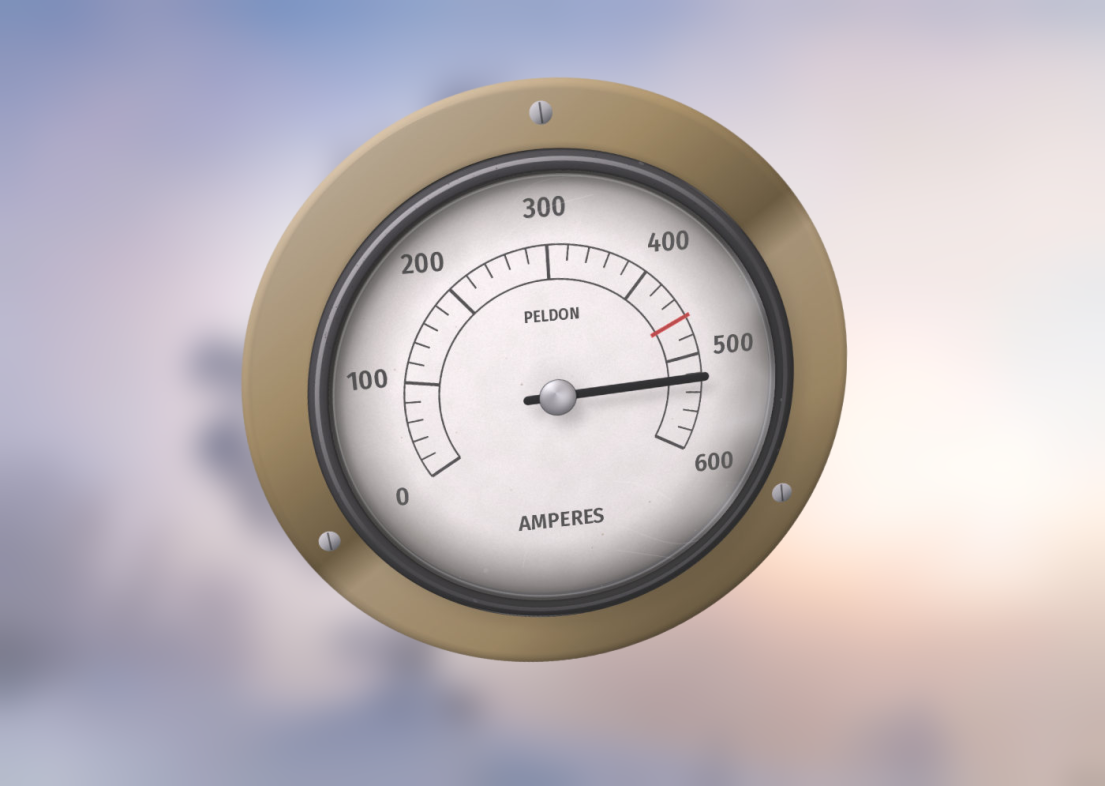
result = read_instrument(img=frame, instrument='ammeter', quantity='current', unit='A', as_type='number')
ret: 520 A
